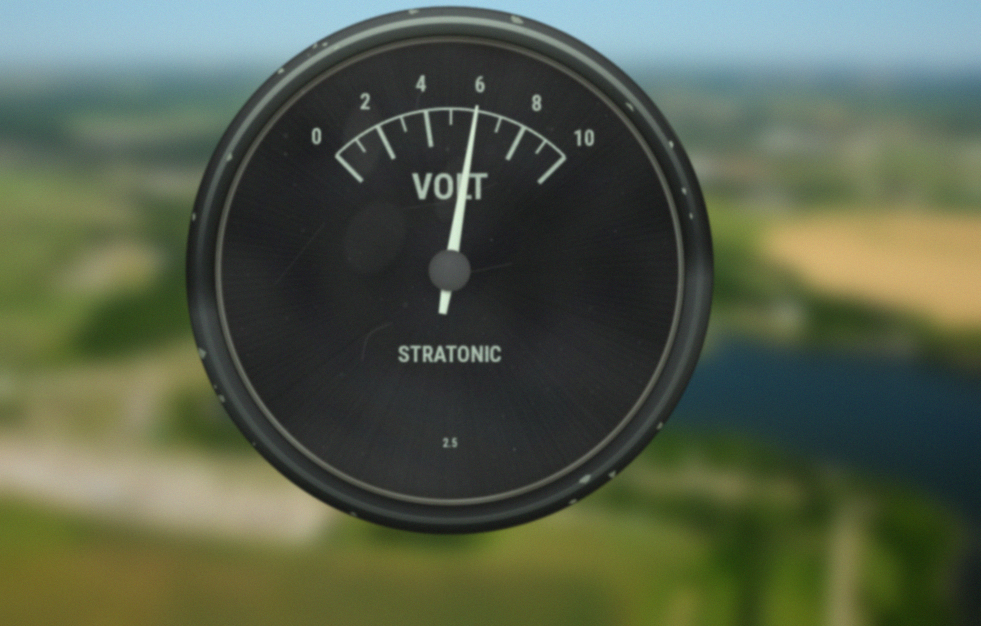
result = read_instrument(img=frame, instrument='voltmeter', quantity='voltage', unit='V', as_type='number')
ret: 6 V
